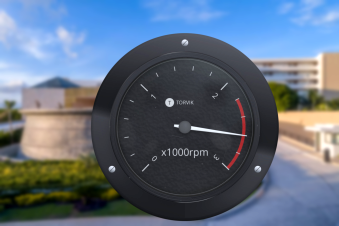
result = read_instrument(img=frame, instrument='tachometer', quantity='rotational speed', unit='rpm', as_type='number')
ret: 2600 rpm
